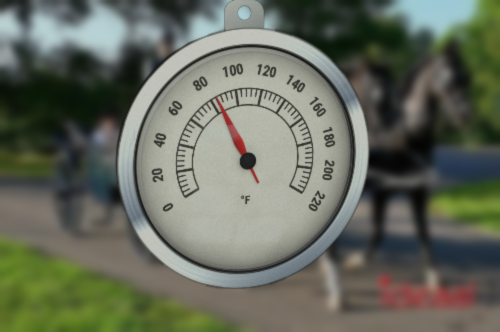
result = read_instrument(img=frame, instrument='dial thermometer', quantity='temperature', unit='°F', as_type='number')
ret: 84 °F
